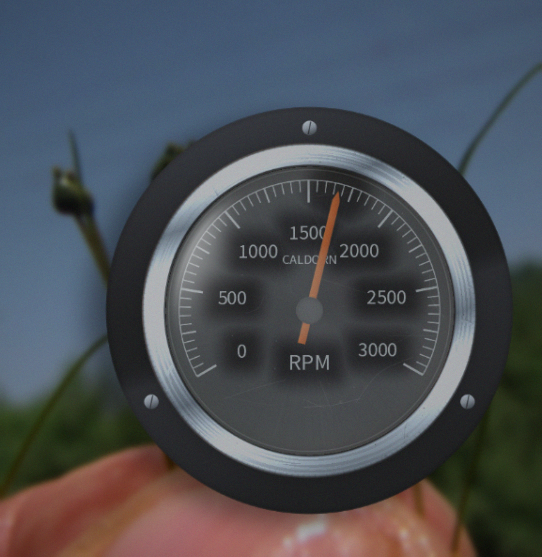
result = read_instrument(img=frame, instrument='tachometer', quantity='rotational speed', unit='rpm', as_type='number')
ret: 1675 rpm
